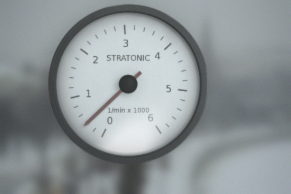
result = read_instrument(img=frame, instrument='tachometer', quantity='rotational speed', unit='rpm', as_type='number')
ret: 400 rpm
